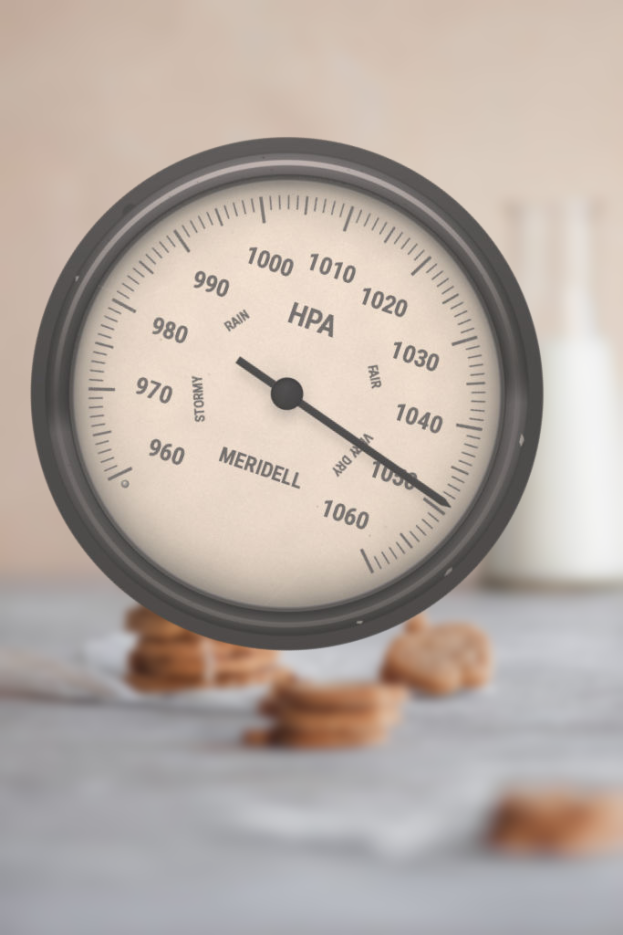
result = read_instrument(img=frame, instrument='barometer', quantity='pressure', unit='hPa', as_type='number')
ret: 1049 hPa
